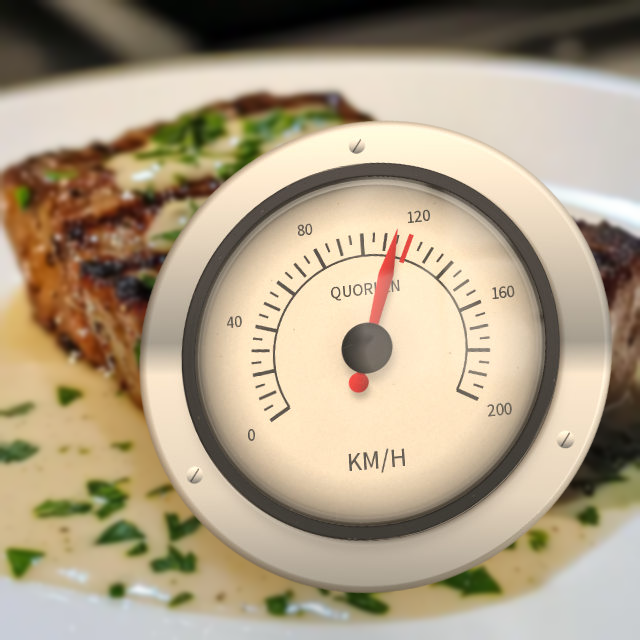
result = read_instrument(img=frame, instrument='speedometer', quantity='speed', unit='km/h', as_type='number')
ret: 115 km/h
